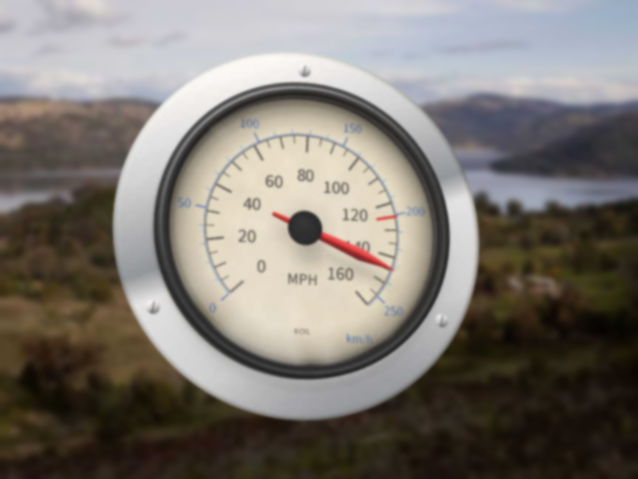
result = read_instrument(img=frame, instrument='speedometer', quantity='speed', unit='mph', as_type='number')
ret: 145 mph
